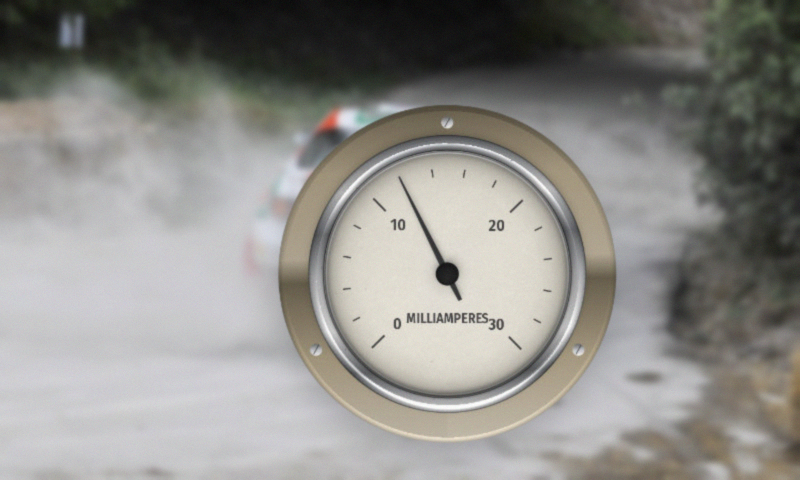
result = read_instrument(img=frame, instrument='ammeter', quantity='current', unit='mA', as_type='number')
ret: 12 mA
